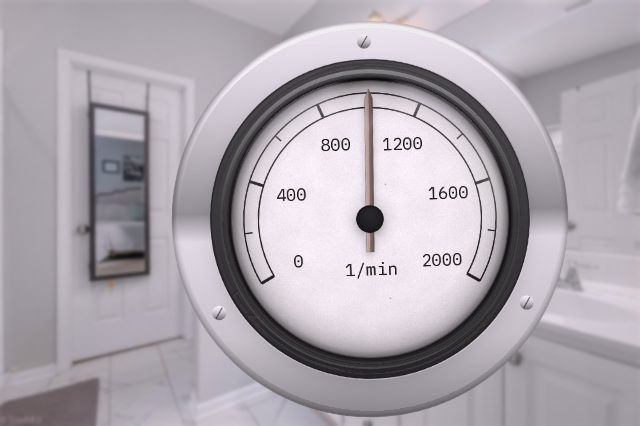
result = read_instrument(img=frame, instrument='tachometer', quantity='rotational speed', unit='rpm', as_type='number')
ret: 1000 rpm
